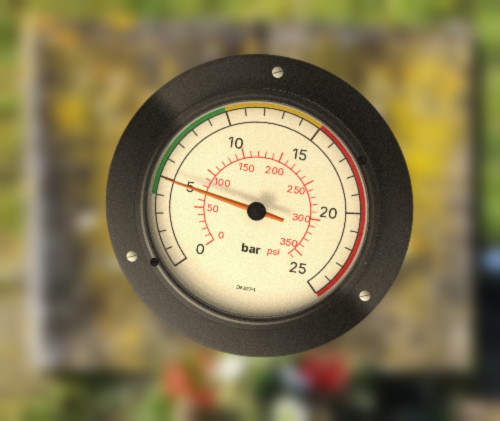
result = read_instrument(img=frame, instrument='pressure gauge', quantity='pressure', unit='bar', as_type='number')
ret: 5 bar
